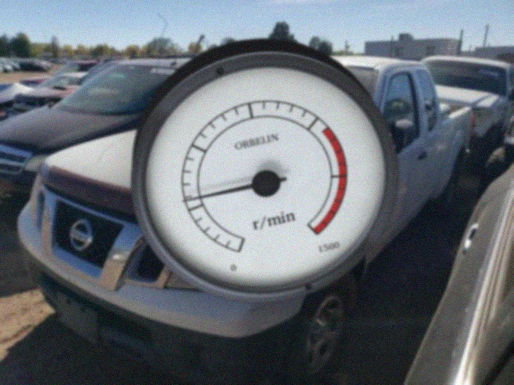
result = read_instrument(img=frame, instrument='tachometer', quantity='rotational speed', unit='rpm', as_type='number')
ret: 300 rpm
